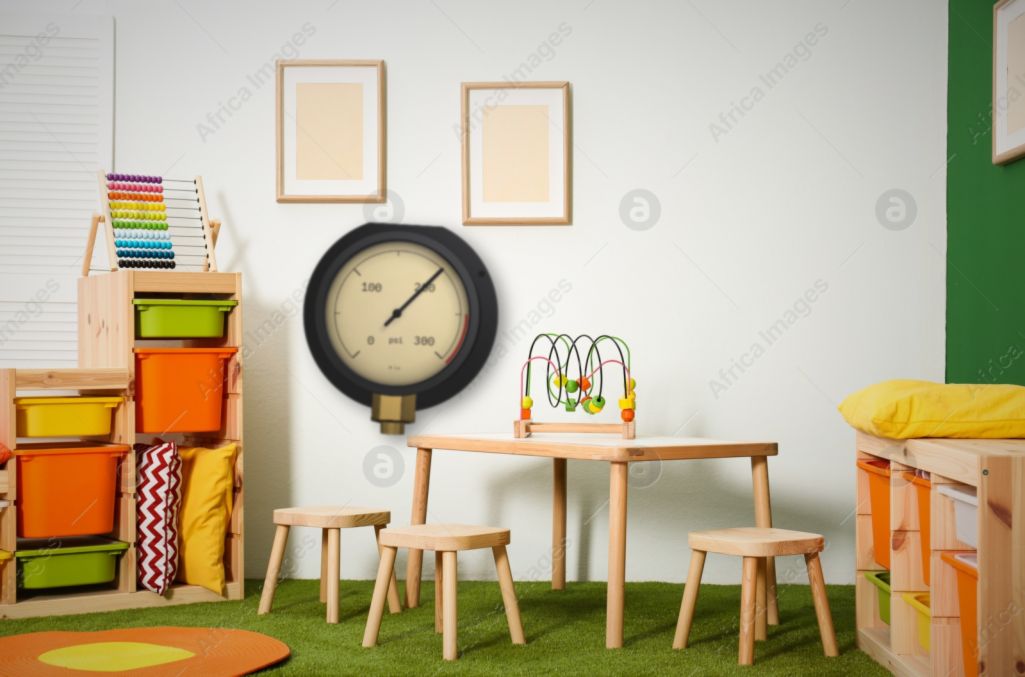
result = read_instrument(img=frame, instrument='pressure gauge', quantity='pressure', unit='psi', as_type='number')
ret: 200 psi
